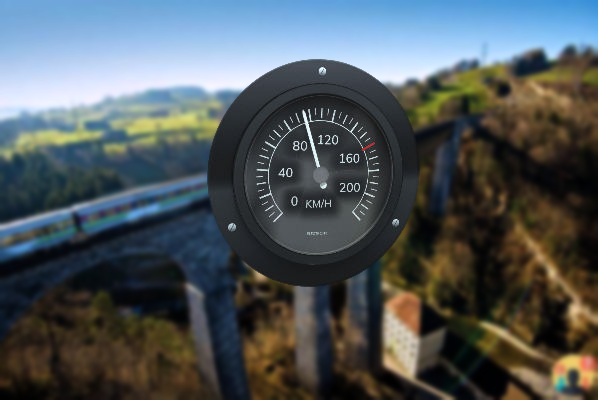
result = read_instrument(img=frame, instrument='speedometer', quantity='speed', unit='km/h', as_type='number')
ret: 95 km/h
